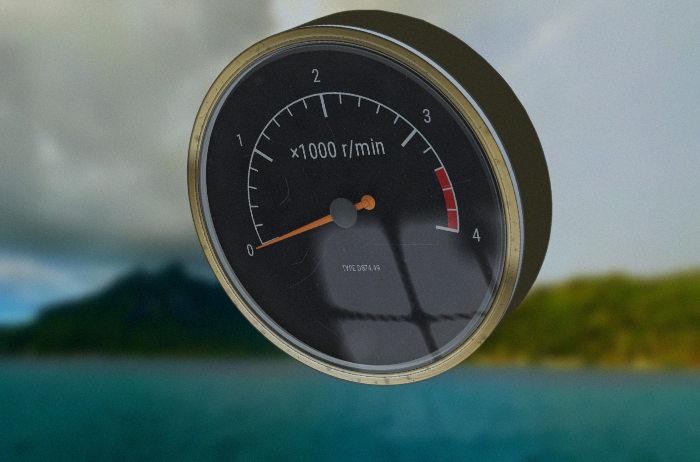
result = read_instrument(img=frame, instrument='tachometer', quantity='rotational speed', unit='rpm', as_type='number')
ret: 0 rpm
